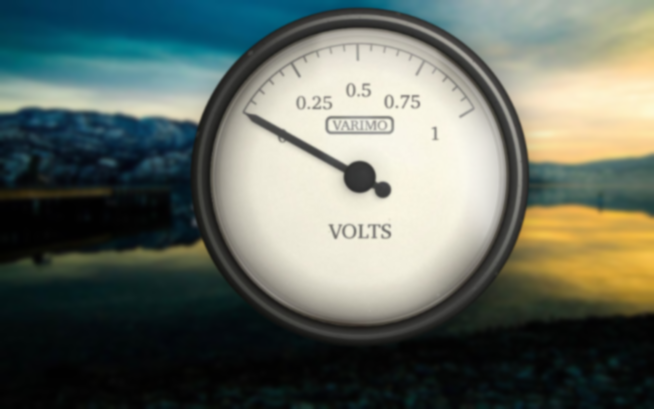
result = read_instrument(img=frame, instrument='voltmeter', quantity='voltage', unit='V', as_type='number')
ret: 0 V
